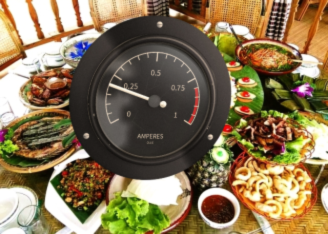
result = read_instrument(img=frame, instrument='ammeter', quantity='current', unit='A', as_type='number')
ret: 0.2 A
